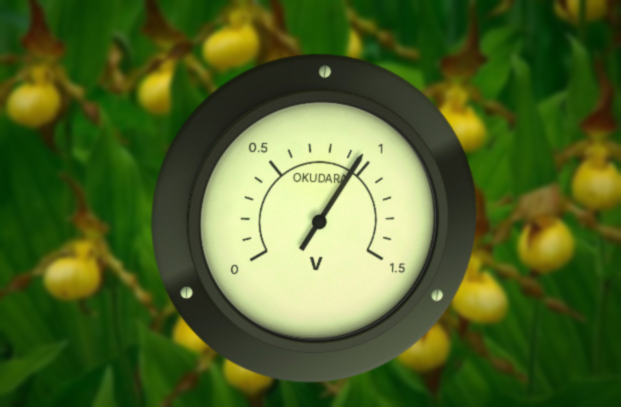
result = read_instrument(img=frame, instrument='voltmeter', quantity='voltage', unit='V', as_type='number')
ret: 0.95 V
